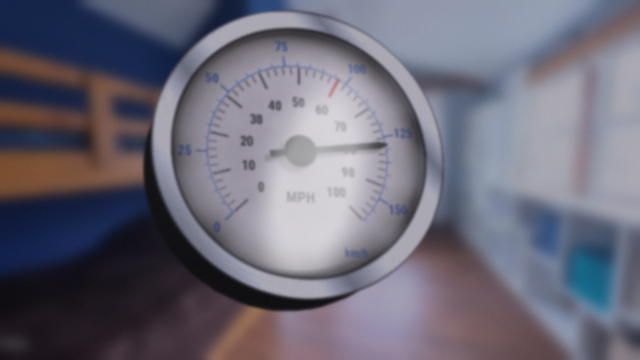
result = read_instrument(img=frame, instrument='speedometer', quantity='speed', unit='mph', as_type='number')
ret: 80 mph
